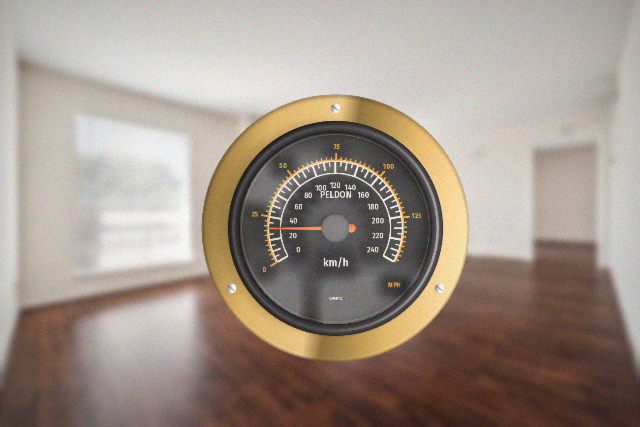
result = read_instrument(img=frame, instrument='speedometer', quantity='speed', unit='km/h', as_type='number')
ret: 30 km/h
